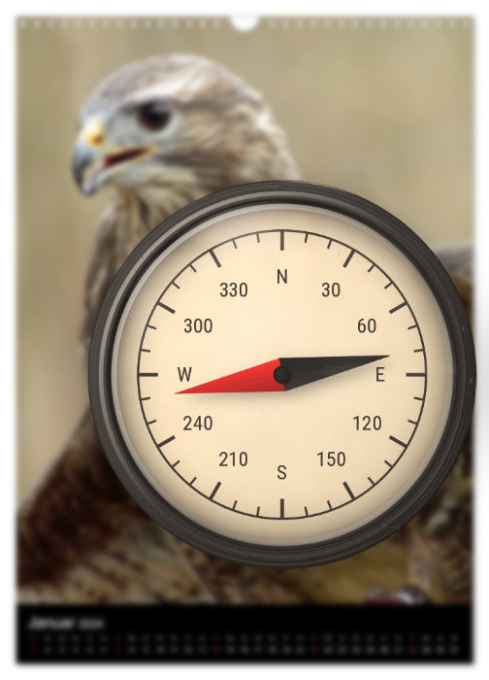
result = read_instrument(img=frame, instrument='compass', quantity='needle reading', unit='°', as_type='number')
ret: 260 °
